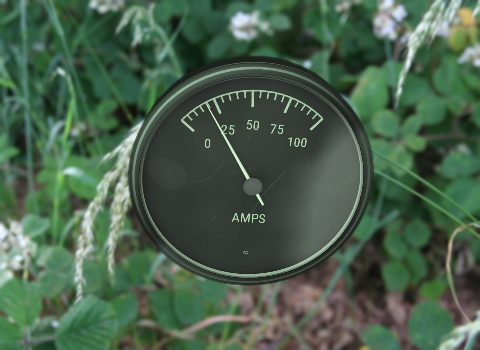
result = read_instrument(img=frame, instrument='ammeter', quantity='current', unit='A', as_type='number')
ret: 20 A
